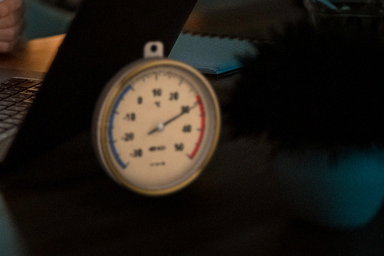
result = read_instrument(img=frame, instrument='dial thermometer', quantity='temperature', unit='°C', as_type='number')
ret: 30 °C
